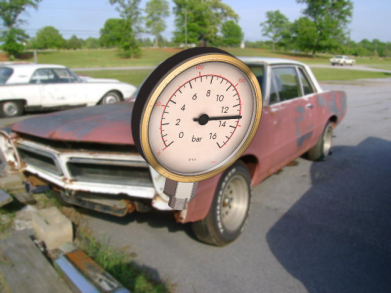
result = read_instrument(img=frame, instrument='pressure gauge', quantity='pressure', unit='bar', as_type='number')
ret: 13 bar
